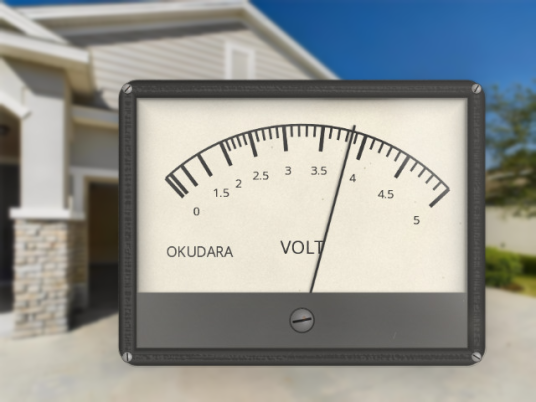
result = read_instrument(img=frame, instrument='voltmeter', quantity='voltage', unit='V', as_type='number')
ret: 3.85 V
